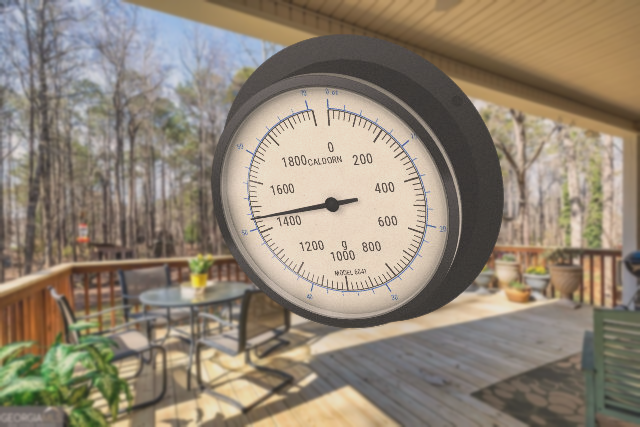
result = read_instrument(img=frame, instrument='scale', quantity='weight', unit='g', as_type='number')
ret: 1460 g
